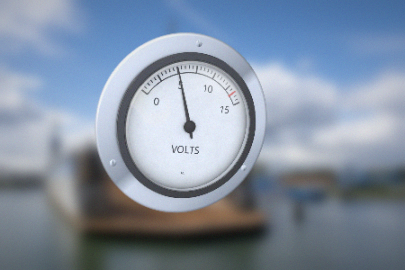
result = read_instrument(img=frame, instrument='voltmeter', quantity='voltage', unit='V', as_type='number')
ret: 5 V
